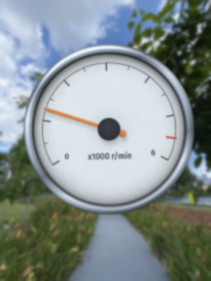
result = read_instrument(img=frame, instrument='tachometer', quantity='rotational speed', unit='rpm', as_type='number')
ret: 1250 rpm
